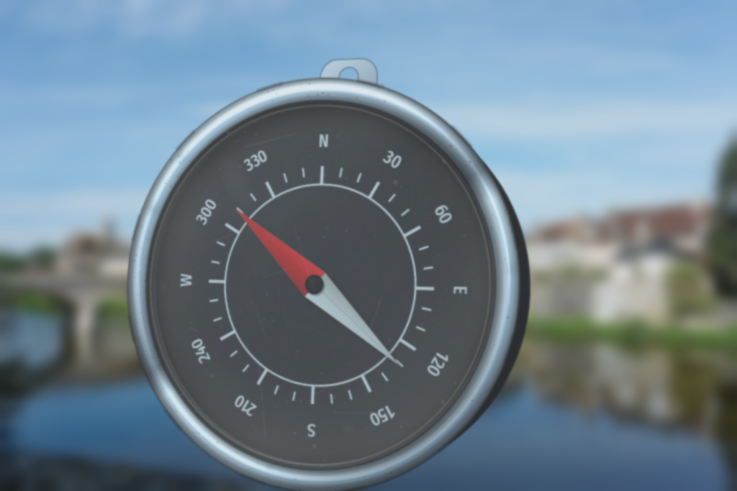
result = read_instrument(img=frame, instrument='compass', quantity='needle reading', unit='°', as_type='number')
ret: 310 °
